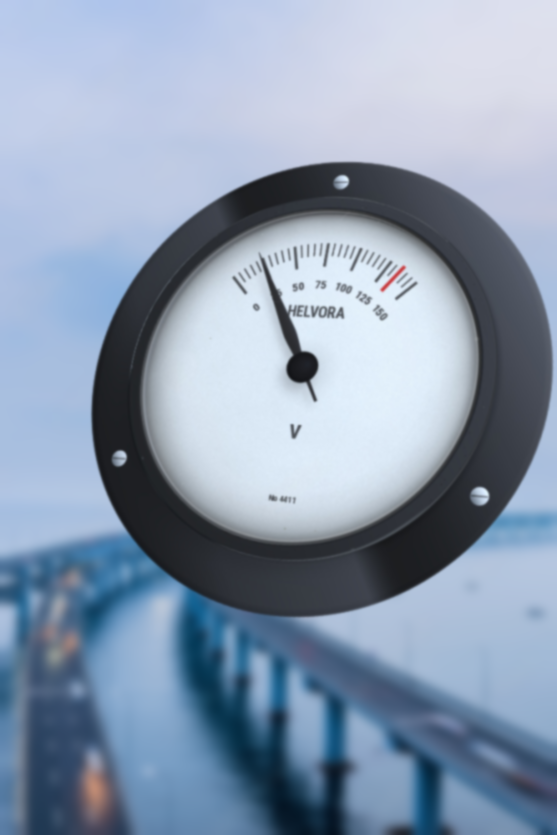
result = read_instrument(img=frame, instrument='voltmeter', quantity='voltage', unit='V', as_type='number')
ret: 25 V
